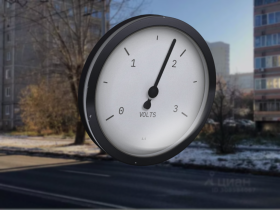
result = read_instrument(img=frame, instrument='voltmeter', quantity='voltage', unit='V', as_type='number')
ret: 1.75 V
